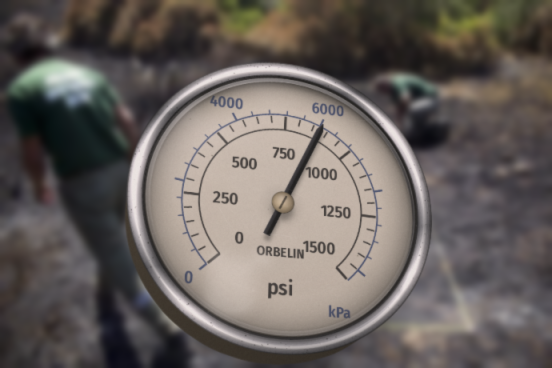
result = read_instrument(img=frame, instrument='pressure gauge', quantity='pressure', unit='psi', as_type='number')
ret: 875 psi
